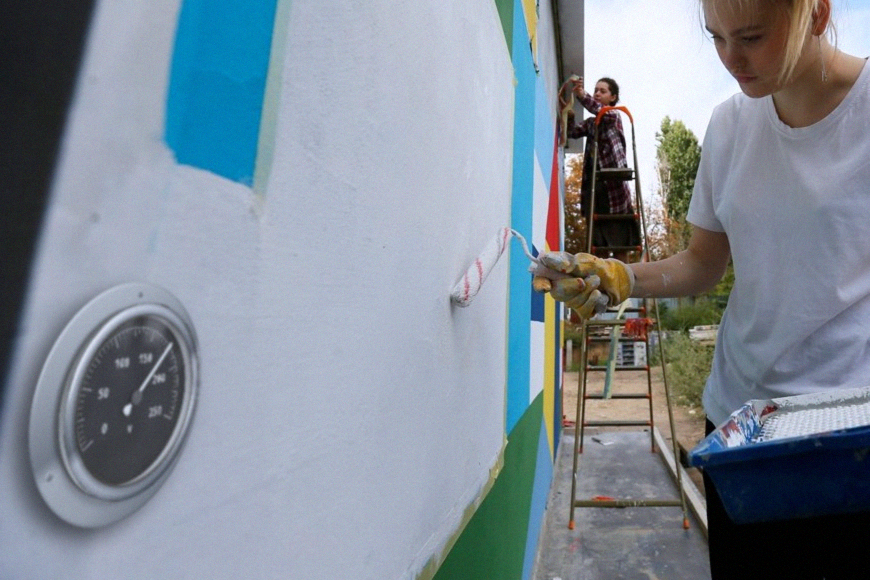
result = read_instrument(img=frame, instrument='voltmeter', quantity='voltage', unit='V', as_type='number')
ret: 175 V
